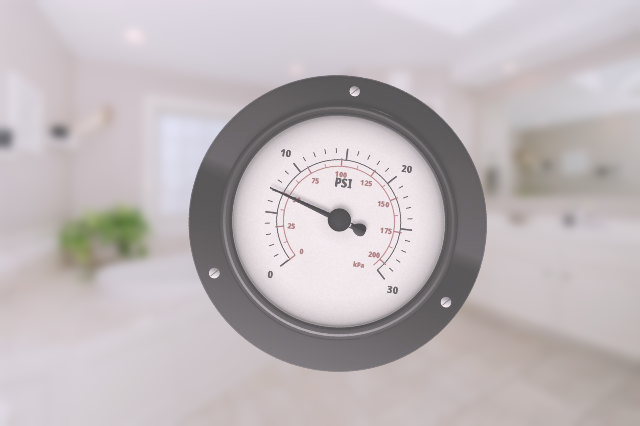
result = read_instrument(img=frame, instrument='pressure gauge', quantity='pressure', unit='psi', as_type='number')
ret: 7 psi
